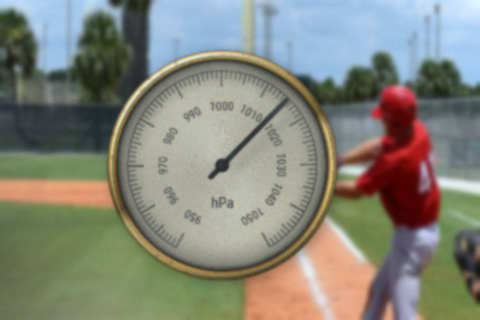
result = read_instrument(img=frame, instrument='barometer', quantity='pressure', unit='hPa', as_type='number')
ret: 1015 hPa
